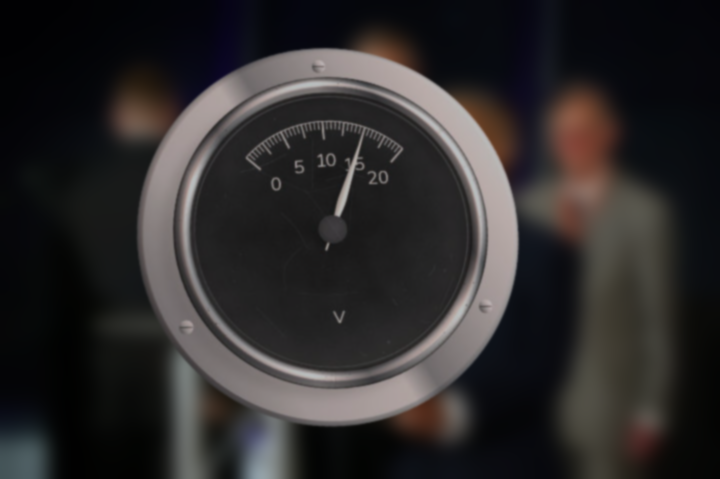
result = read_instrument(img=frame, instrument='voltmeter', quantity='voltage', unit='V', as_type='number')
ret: 15 V
